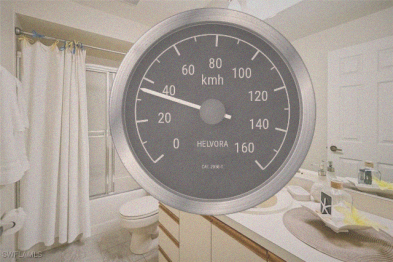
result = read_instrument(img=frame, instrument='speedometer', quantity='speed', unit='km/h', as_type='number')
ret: 35 km/h
